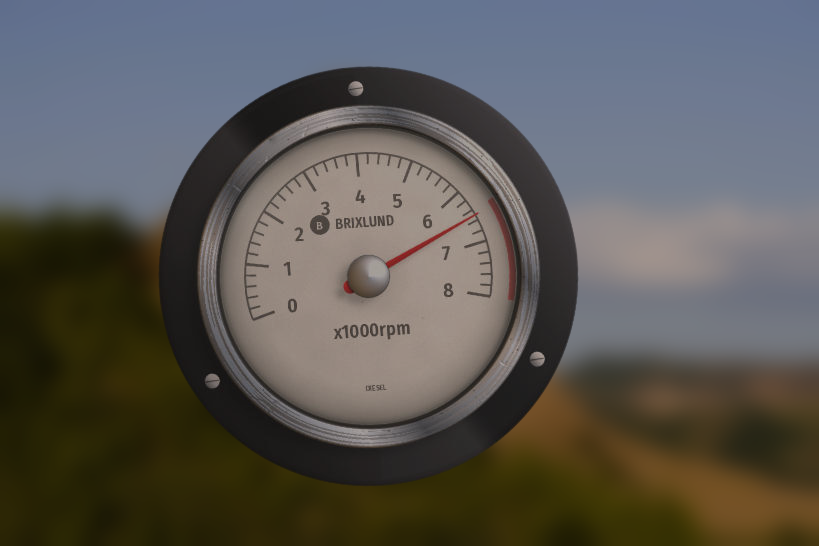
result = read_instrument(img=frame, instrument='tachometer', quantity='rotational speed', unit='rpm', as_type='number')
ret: 6500 rpm
